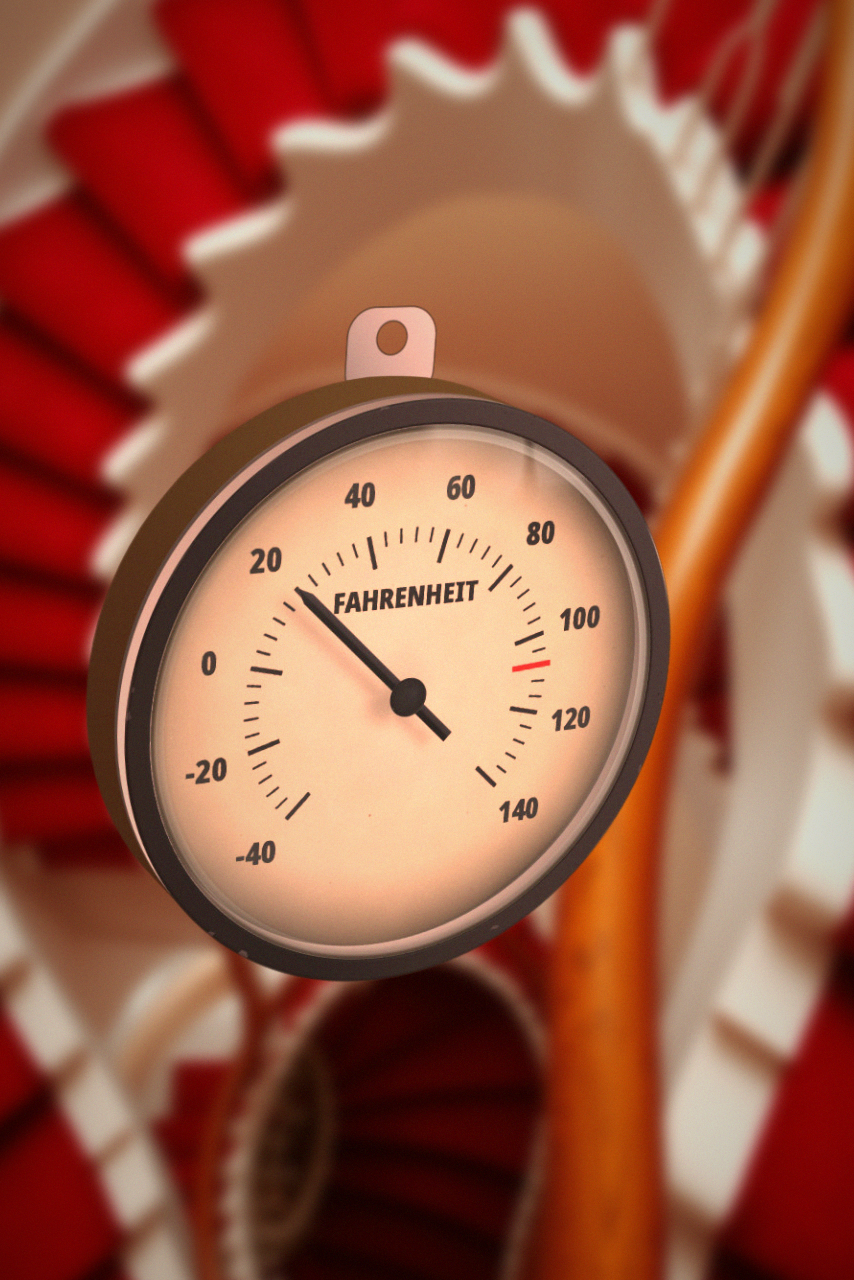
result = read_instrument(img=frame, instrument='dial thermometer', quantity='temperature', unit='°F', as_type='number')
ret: 20 °F
